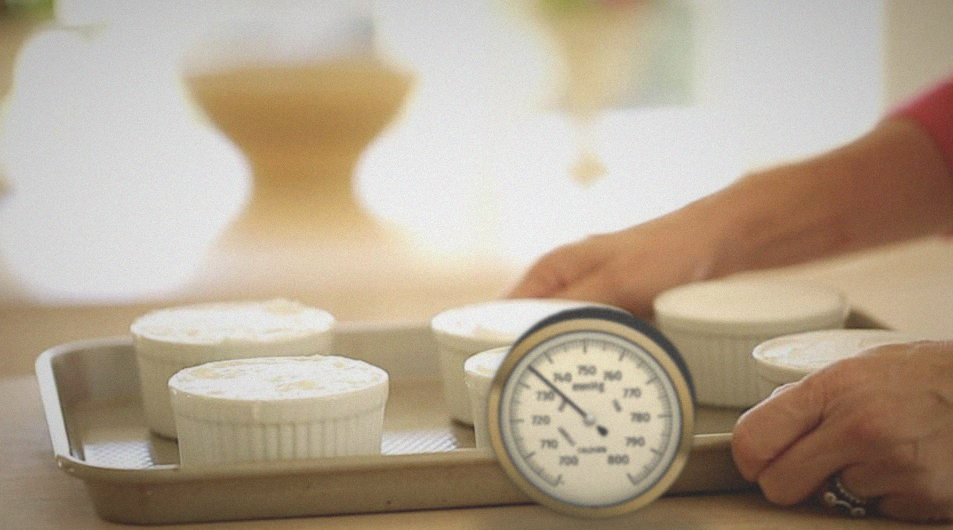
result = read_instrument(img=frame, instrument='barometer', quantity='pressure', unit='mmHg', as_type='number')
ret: 735 mmHg
